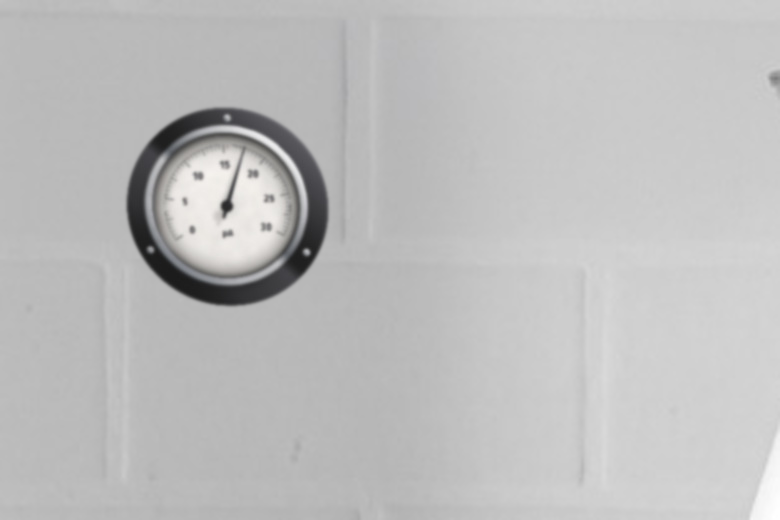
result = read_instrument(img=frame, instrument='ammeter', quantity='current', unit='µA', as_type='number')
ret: 17.5 µA
